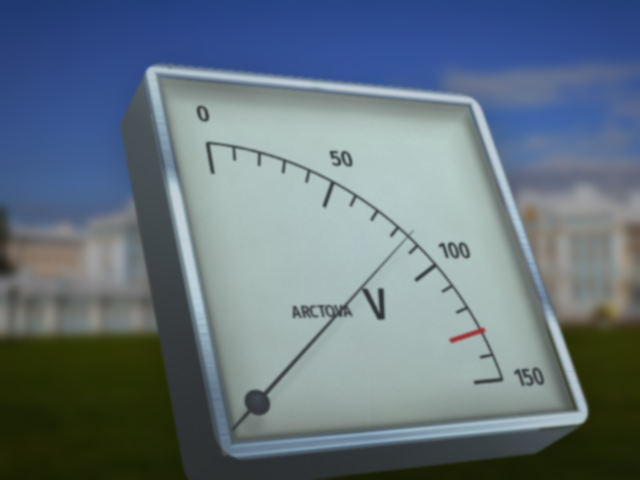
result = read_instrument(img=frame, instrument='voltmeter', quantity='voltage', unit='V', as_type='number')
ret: 85 V
